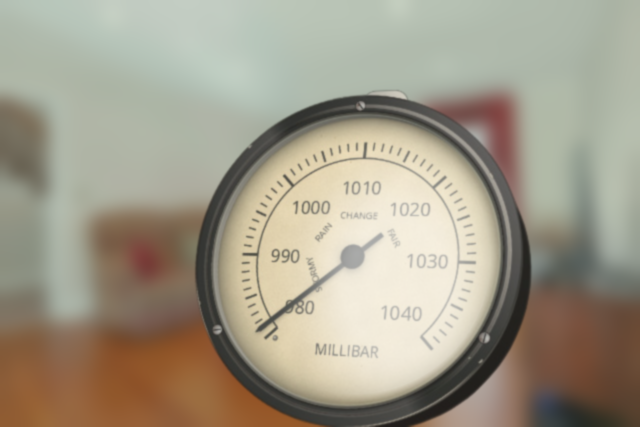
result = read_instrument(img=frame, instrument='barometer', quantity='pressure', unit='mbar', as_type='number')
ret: 981 mbar
